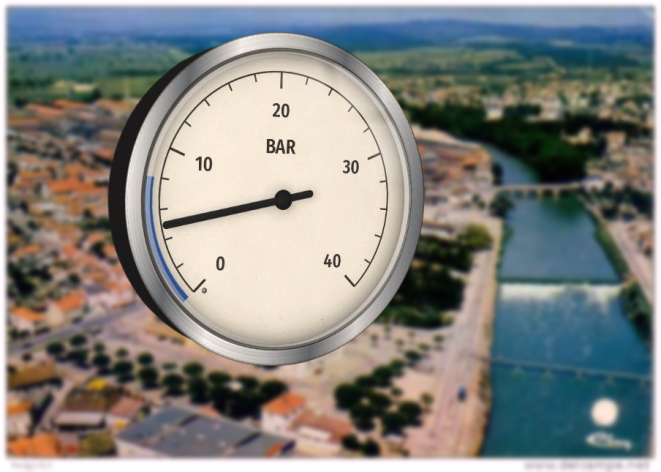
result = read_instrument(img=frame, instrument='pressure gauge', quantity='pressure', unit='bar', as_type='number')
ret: 5 bar
